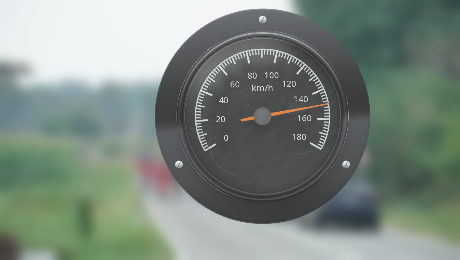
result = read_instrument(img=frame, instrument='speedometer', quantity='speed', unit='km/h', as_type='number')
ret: 150 km/h
